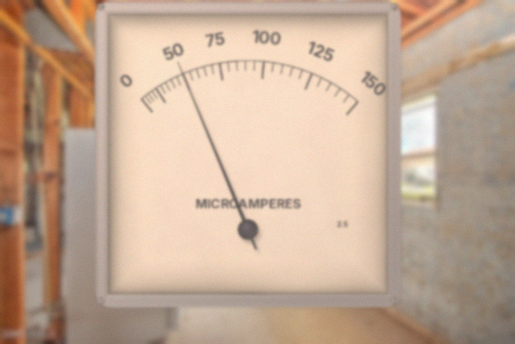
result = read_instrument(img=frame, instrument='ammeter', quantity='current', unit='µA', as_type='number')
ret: 50 µA
